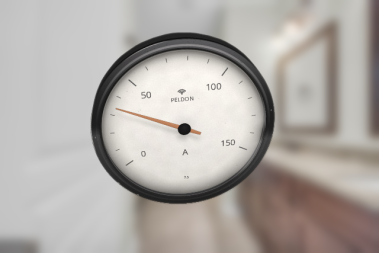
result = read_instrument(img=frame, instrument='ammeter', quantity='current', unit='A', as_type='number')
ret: 35 A
